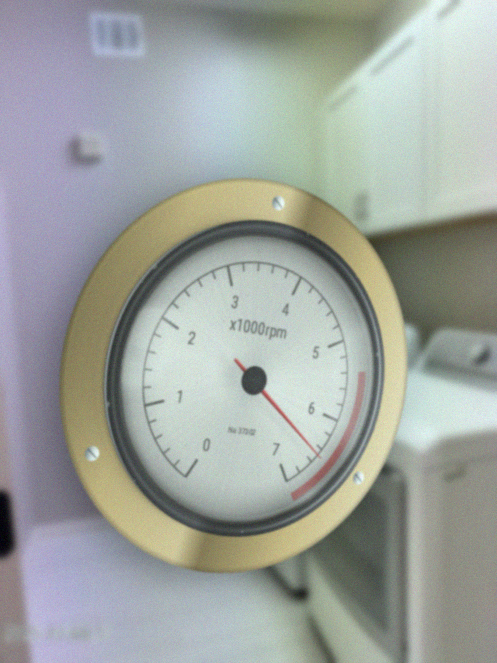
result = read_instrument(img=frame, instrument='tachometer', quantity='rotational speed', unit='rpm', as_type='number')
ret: 6500 rpm
